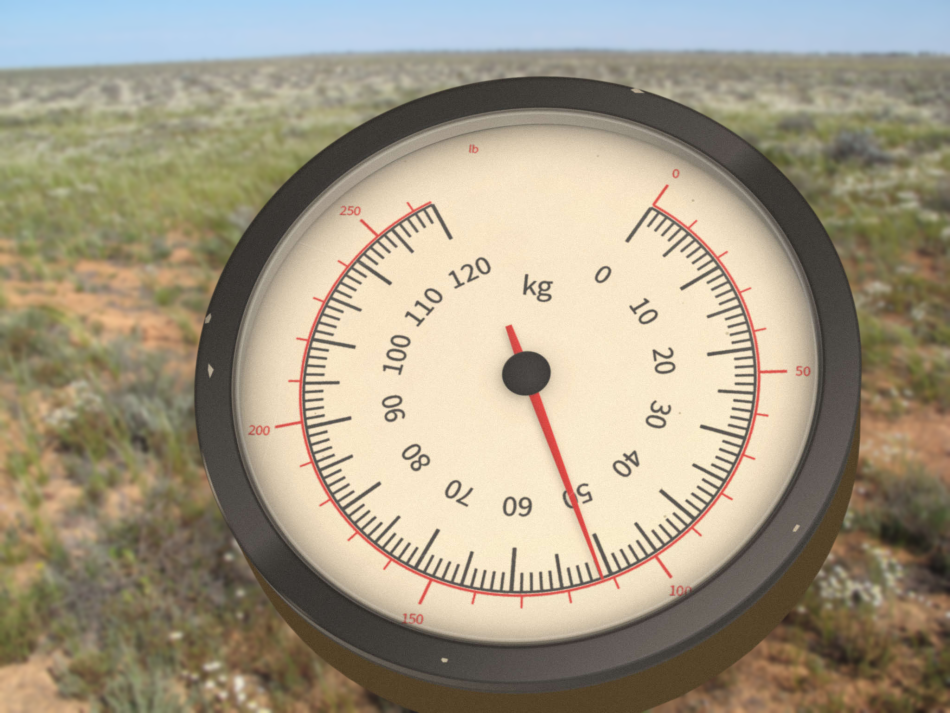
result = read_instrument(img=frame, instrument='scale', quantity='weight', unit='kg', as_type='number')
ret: 51 kg
